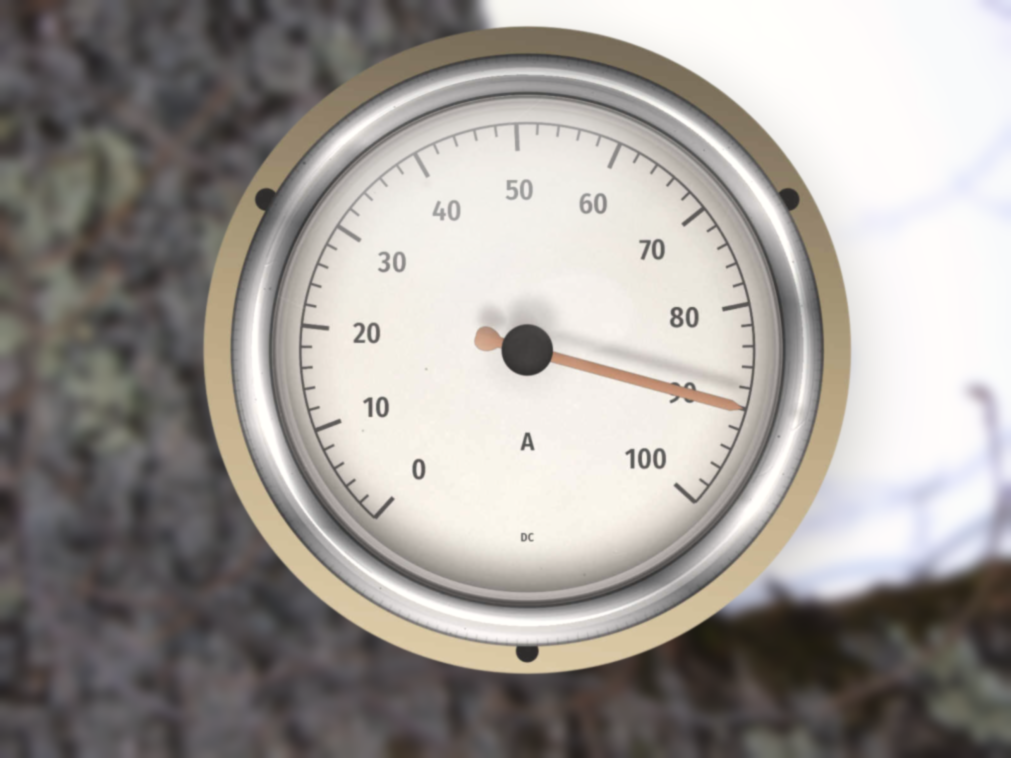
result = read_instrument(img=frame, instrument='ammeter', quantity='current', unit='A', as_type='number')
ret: 90 A
